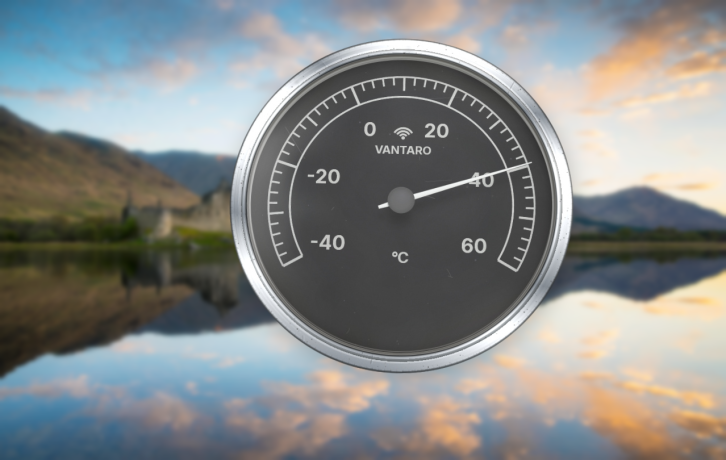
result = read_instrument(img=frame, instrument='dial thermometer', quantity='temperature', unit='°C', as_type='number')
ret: 40 °C
